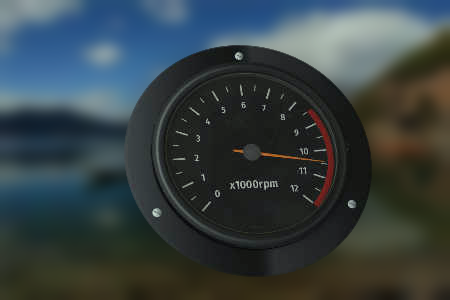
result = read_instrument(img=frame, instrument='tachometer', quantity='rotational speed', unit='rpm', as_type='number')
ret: 10500 rpm
